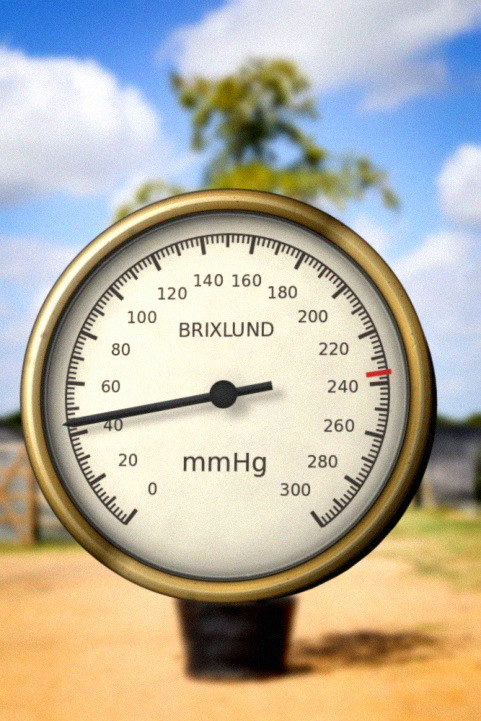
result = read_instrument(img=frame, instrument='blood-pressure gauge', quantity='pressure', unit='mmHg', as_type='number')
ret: 44 mmHg
